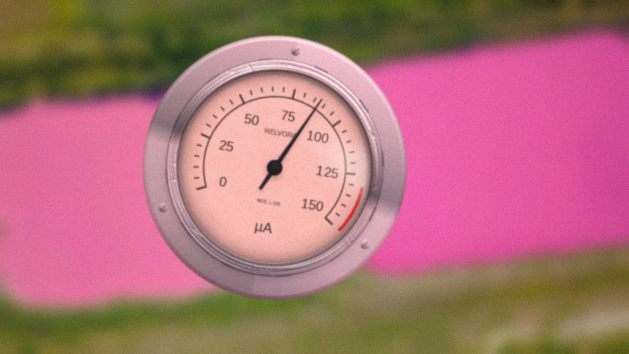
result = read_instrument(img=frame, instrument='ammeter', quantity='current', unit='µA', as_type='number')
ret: 87.5 µA
